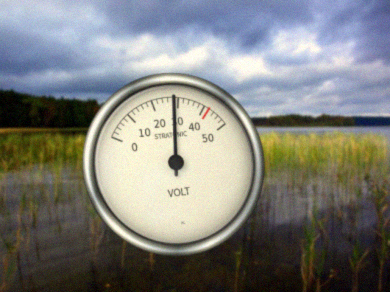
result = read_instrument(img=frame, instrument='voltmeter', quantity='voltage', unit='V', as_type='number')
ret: 28 V
